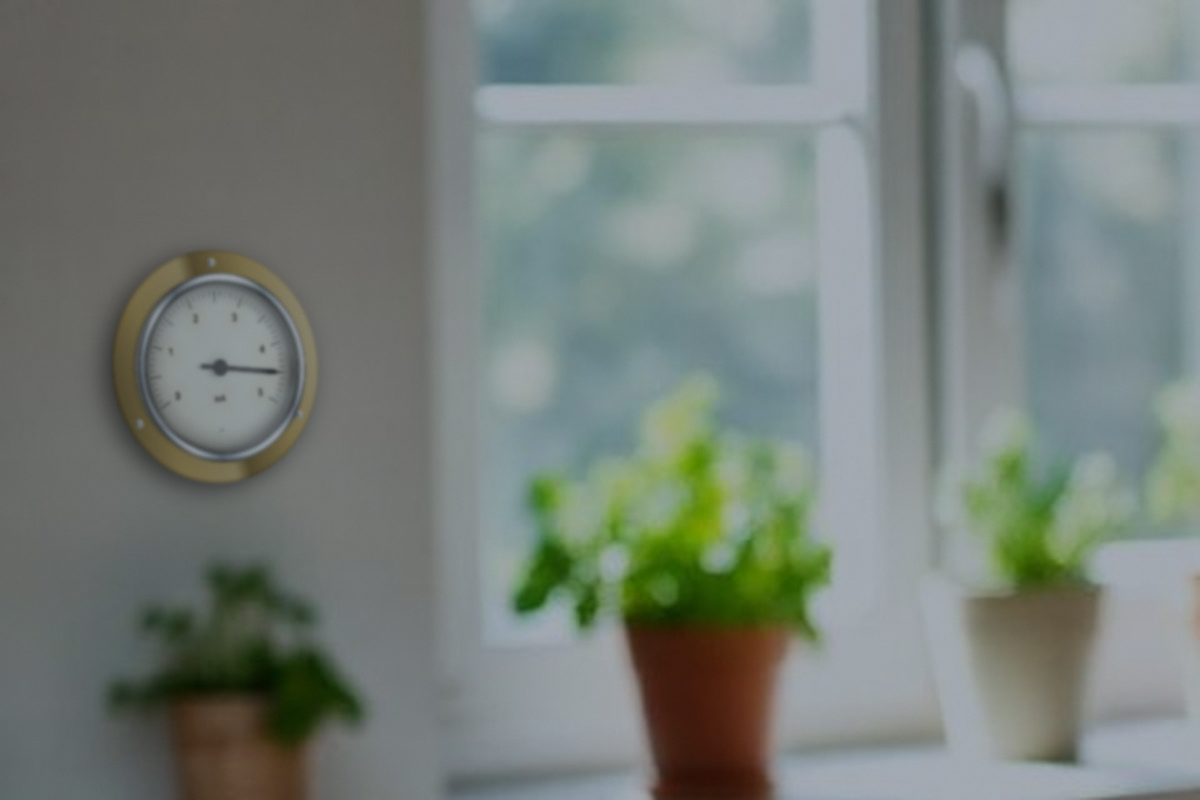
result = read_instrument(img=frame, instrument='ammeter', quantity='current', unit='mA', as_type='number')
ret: 4.5 mA
